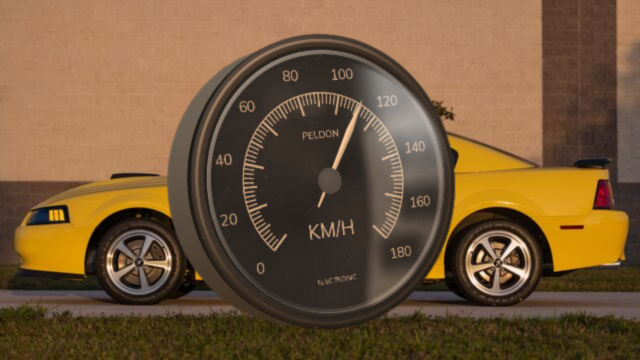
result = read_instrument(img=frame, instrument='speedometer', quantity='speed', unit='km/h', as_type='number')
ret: 110 km/h
